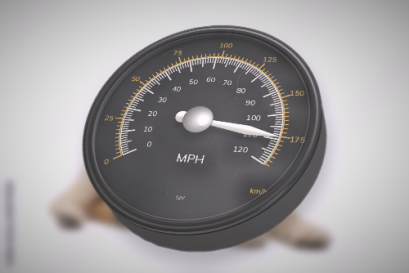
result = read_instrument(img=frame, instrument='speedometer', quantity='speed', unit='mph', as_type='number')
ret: 110 mph
